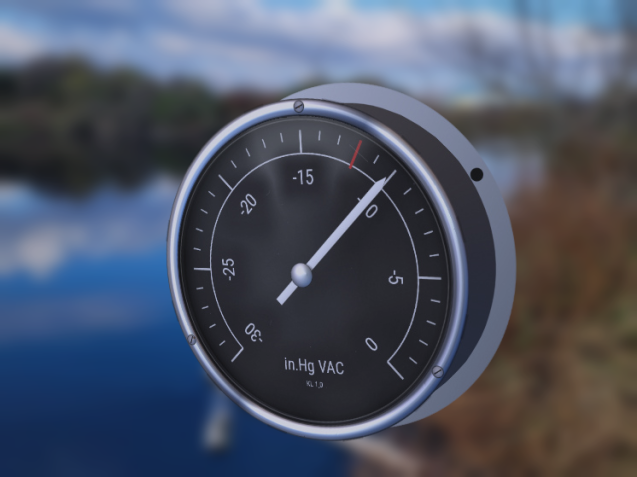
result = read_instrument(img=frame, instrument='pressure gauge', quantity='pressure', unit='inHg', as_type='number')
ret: -10 inHg
